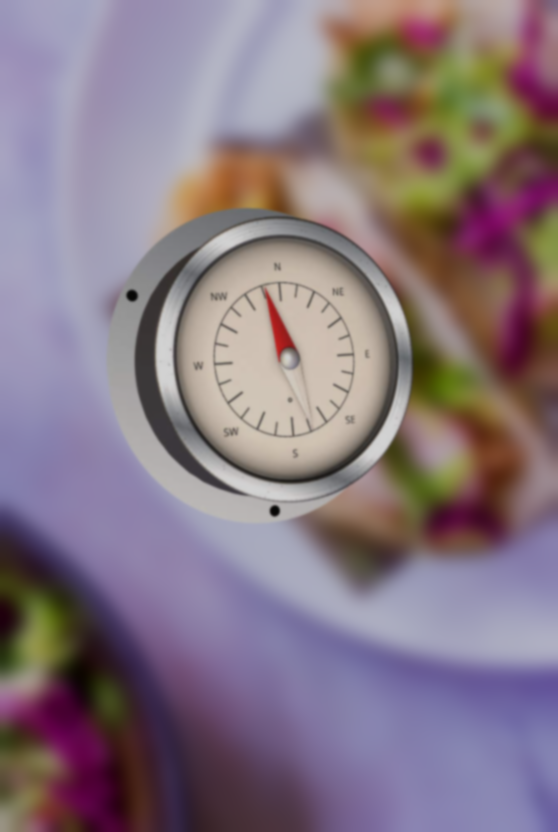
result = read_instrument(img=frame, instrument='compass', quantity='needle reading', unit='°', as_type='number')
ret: 345 °
